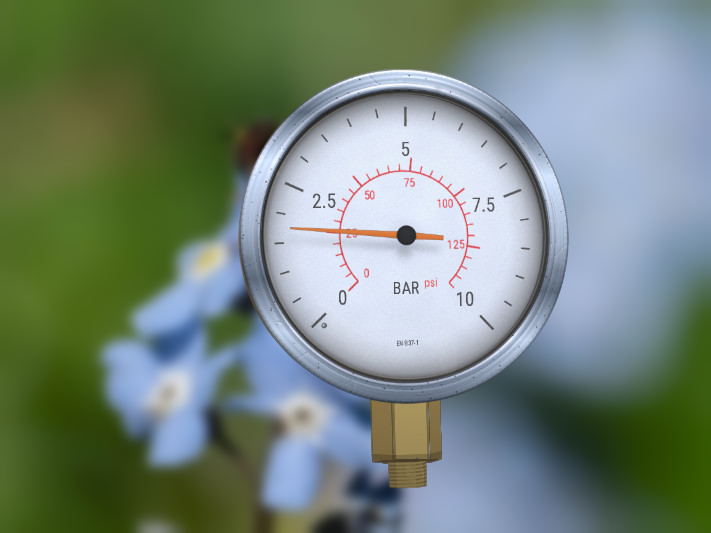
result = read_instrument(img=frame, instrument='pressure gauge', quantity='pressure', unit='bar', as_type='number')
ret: 1.75 bar
